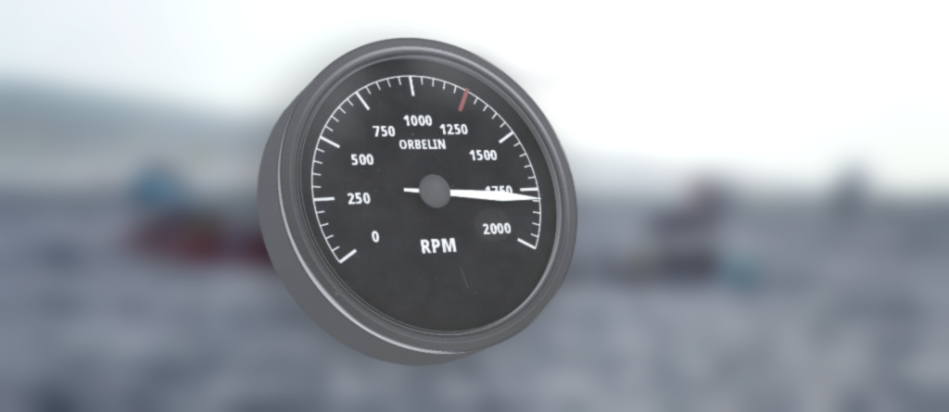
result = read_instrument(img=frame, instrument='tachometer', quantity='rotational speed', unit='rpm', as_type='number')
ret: 1800 rpm
